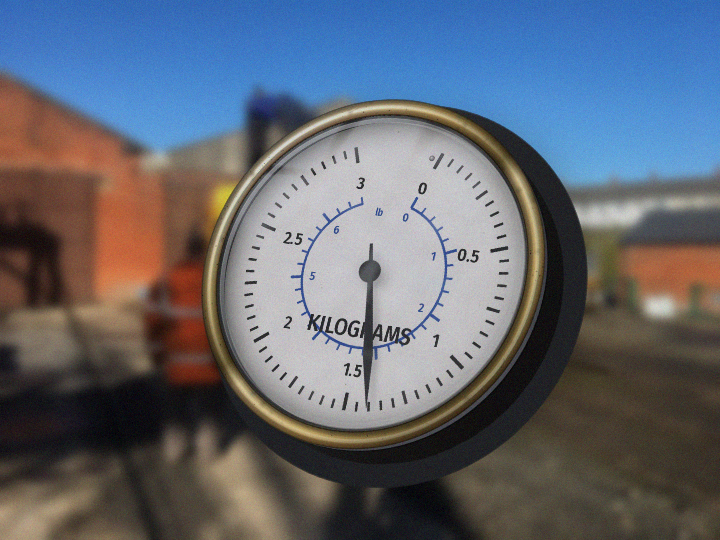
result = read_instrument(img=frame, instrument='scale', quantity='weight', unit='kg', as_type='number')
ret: 1.4 kg
